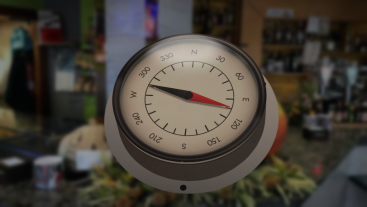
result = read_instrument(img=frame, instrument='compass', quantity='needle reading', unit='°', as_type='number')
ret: 105 °
